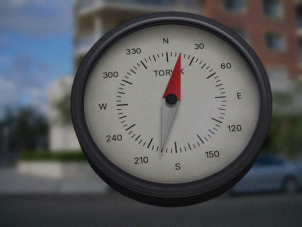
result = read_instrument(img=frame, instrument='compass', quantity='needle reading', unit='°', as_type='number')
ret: 15 °
